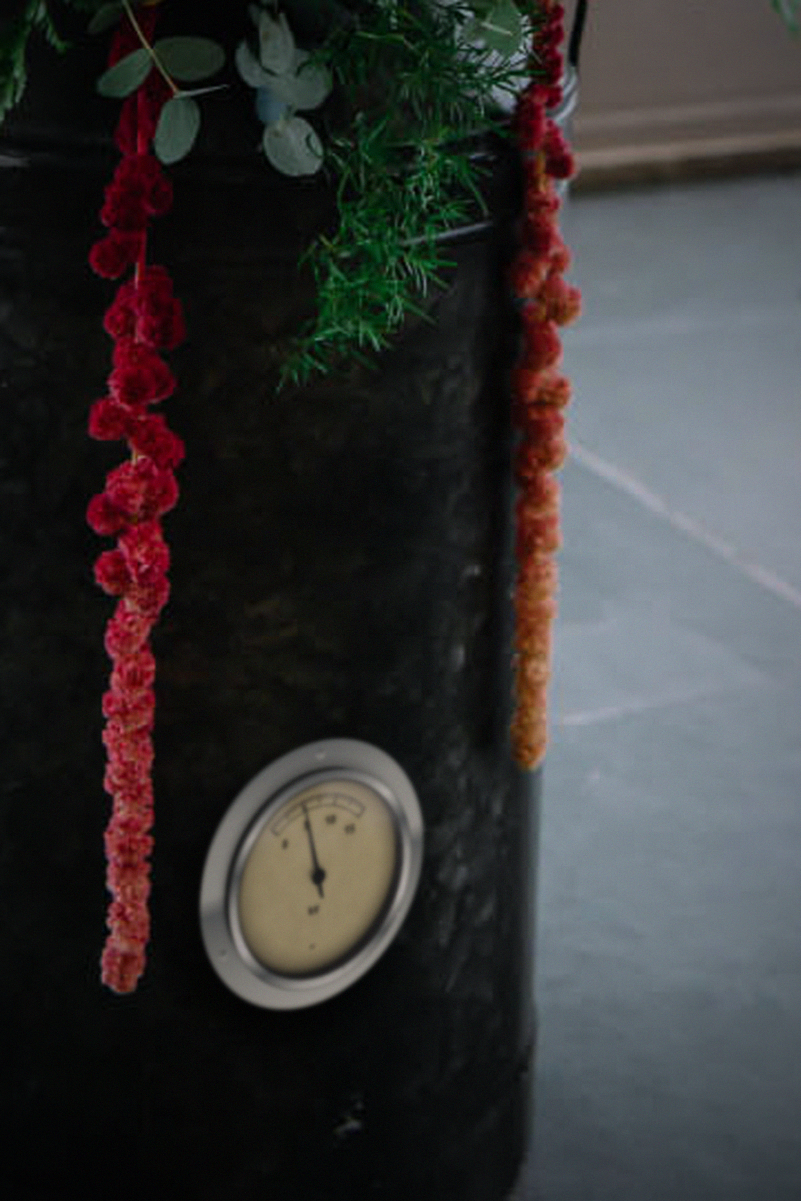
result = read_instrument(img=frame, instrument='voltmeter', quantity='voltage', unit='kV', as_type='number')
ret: 5 kV
